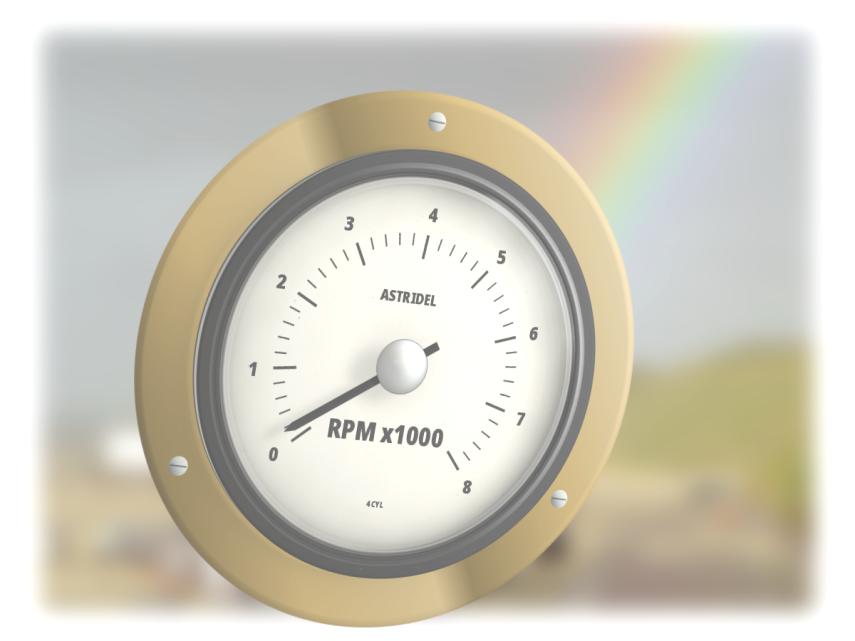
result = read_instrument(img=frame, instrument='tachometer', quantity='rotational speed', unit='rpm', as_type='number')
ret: 200 rpm
